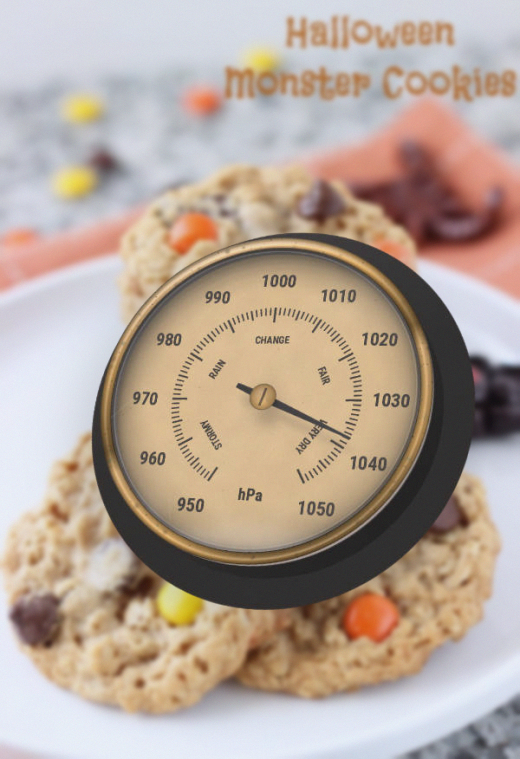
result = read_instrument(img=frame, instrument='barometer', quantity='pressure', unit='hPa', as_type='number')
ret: 1038 hPa
